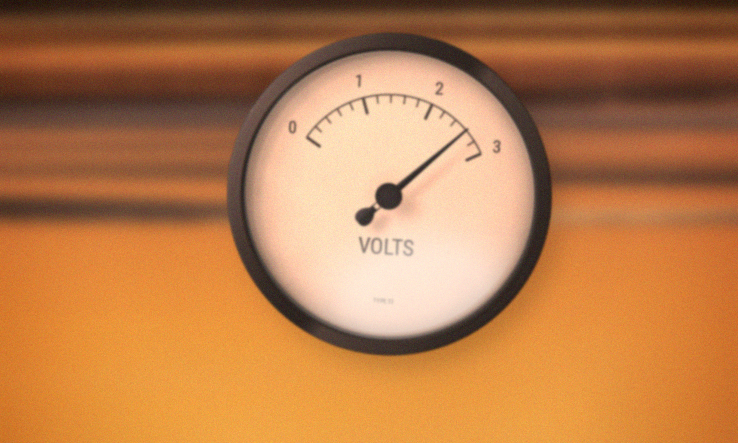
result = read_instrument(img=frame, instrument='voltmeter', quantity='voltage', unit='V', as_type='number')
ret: 2.6 V
